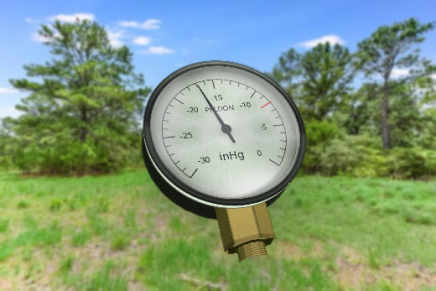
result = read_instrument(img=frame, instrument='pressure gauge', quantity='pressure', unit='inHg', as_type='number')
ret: -17 inHg
